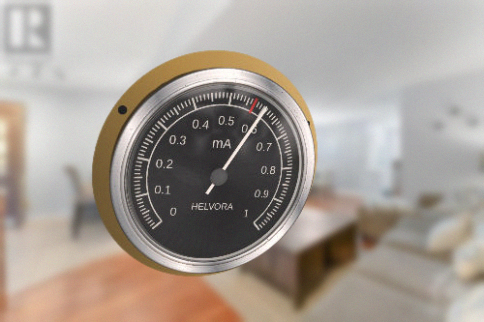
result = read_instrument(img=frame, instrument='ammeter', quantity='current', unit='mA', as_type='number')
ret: 0.6 mA
